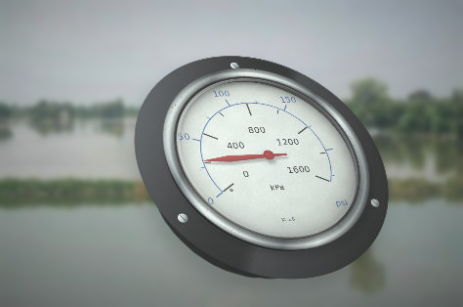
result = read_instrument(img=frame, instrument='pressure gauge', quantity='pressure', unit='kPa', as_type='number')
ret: 200 kPa
